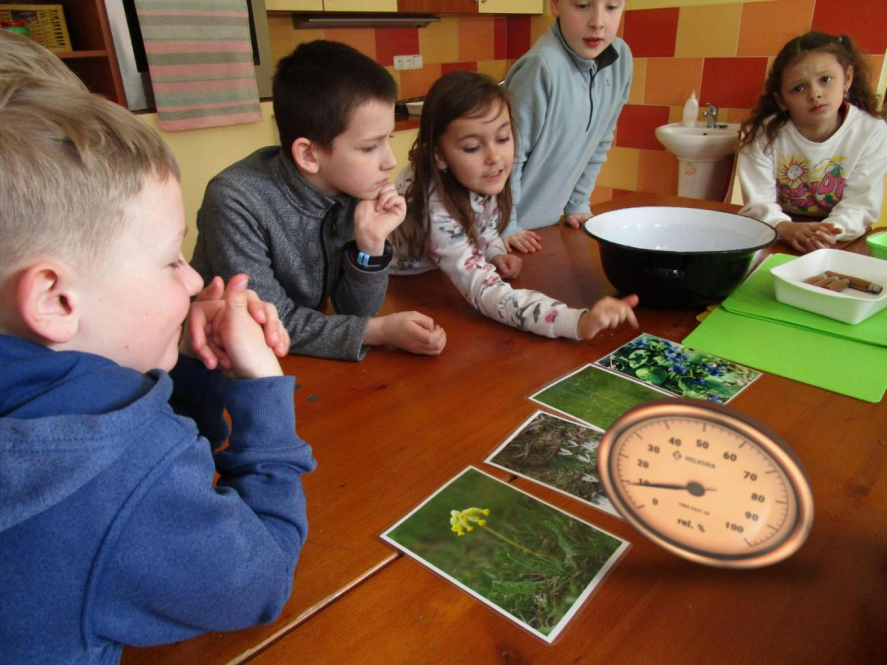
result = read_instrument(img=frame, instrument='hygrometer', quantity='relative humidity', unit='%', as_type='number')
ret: 10 %
